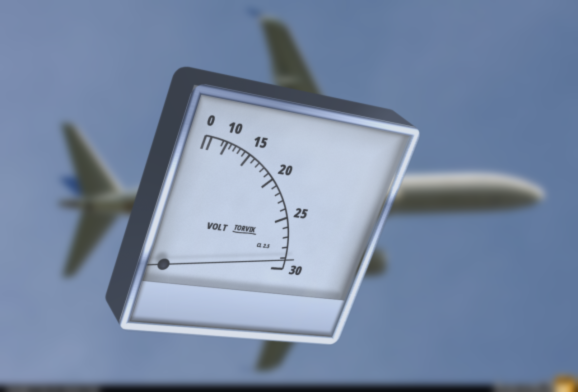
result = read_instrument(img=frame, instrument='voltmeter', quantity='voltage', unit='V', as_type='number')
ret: 29 V
